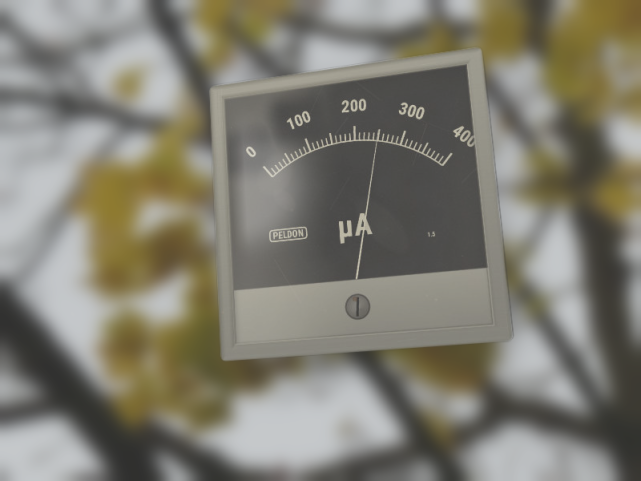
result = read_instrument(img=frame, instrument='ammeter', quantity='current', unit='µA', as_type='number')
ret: 250 µA
